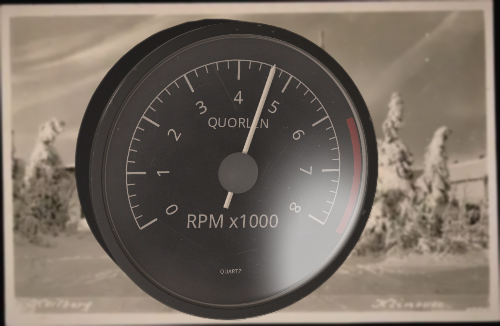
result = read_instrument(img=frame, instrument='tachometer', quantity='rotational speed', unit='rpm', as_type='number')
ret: 4600 rpm
